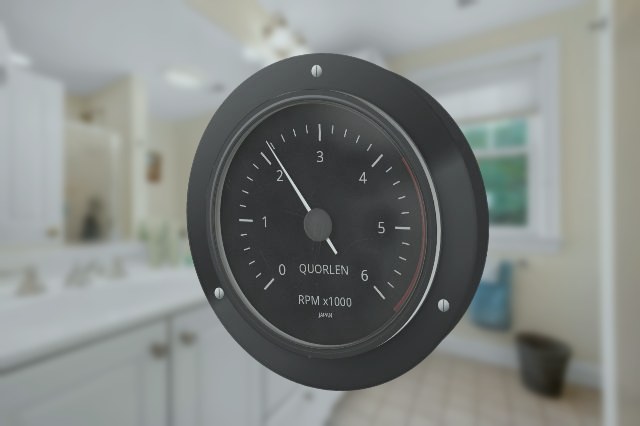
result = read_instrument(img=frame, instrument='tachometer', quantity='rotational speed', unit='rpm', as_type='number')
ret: 2200 rpm
